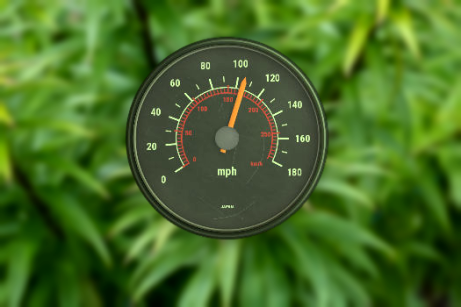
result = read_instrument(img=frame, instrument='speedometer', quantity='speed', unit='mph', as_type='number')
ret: 105 mph
